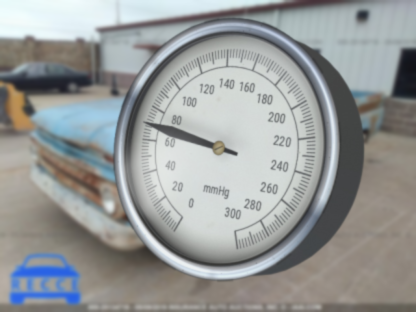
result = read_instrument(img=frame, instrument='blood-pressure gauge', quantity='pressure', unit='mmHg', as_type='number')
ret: 70 mmHg
